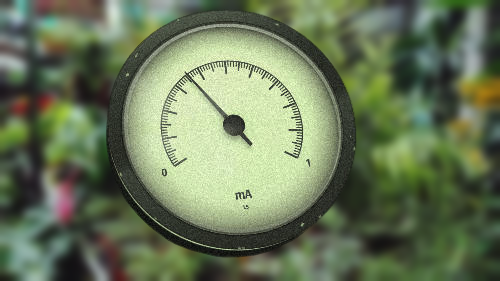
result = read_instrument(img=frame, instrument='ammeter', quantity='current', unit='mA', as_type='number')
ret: 0.35 mA
